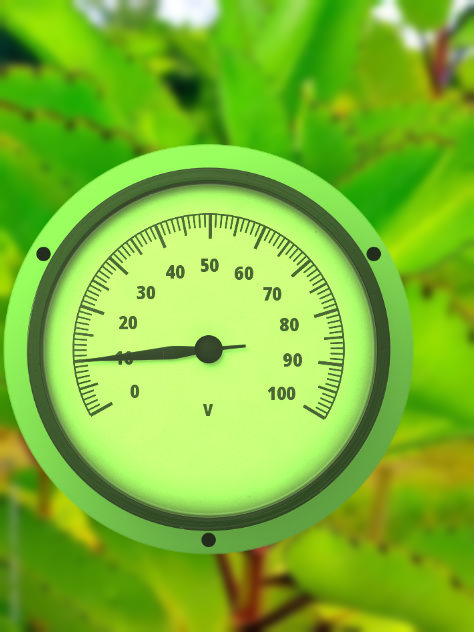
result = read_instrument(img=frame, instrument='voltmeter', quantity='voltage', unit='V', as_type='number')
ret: 10 V
